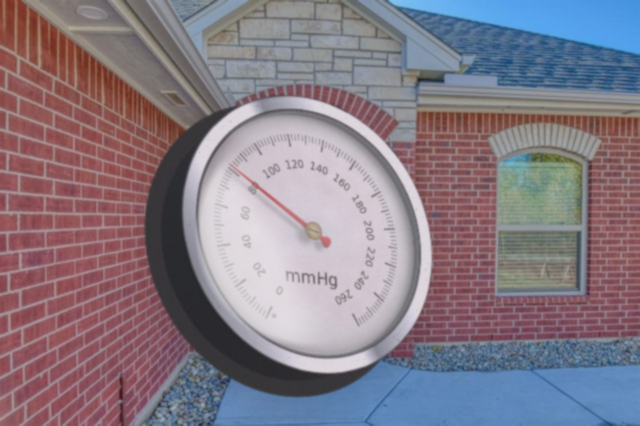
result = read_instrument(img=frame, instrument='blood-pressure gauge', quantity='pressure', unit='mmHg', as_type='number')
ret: 80 mmHg
